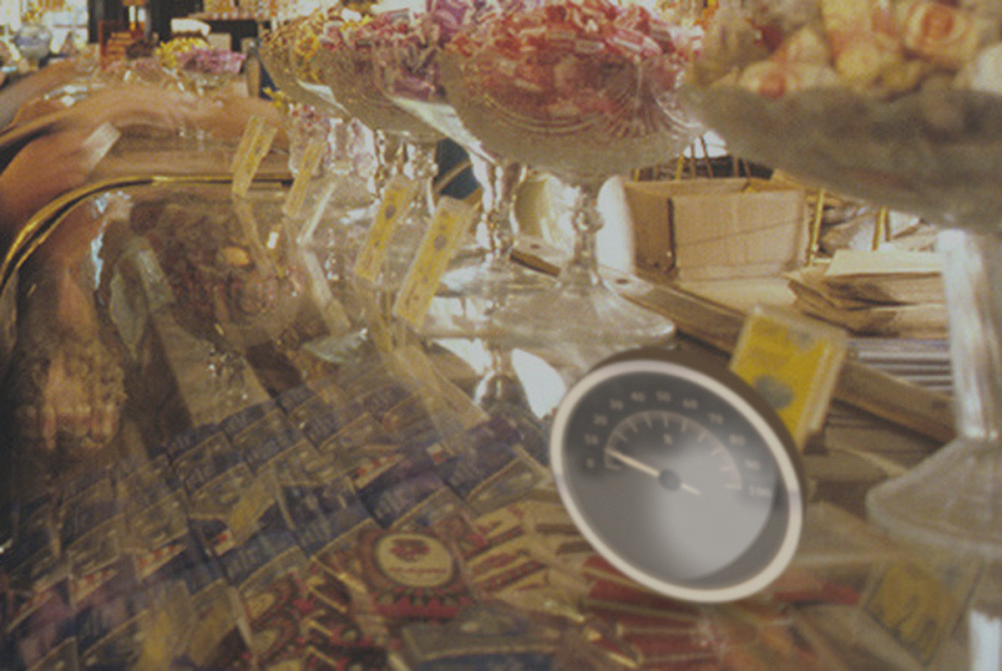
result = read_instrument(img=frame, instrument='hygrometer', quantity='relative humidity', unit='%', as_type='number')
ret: 10 %
